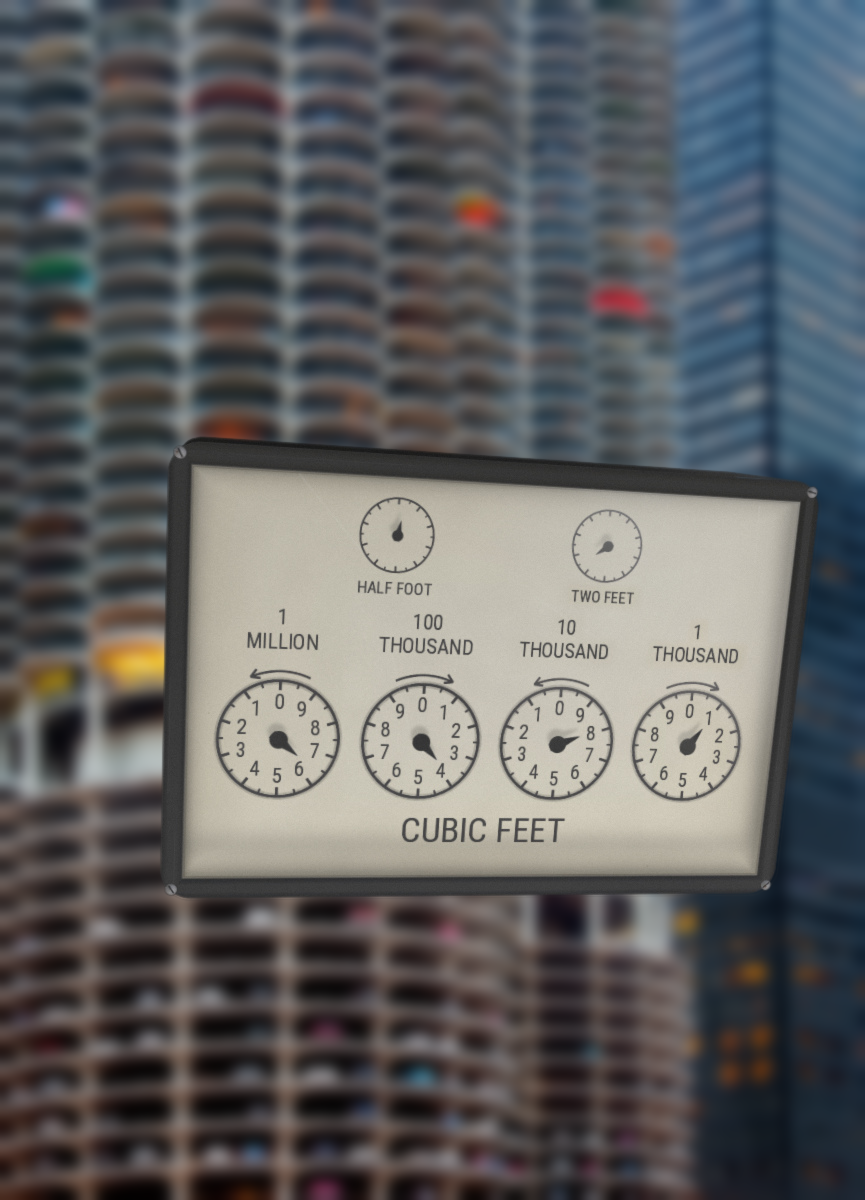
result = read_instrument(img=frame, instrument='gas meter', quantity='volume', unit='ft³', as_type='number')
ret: 638100 ft³
